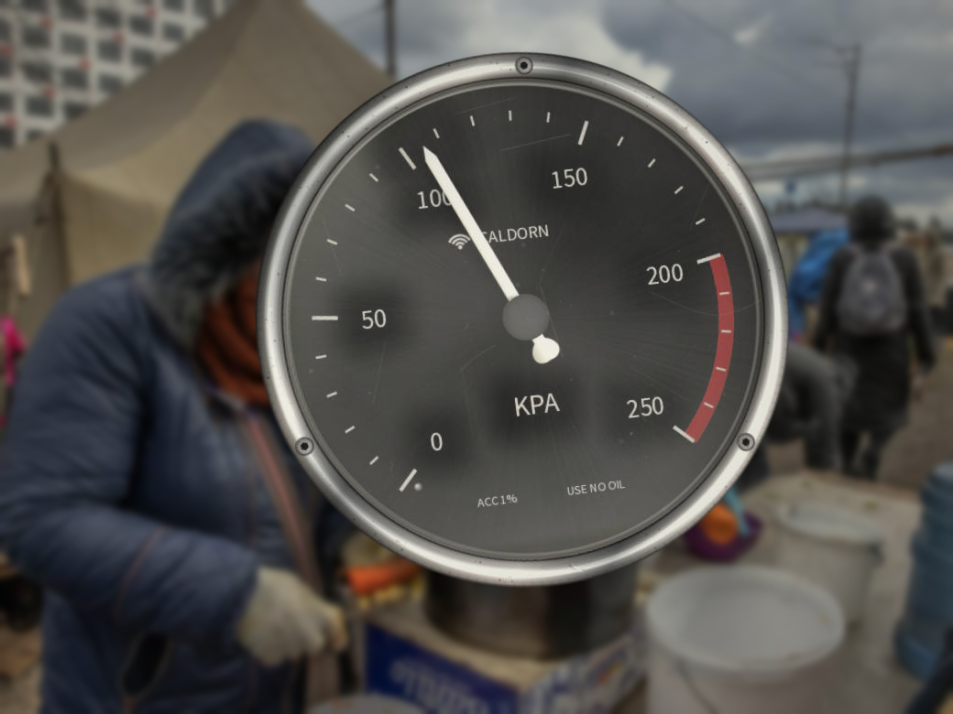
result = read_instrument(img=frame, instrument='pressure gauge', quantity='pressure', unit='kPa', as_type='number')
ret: 105 kPa
